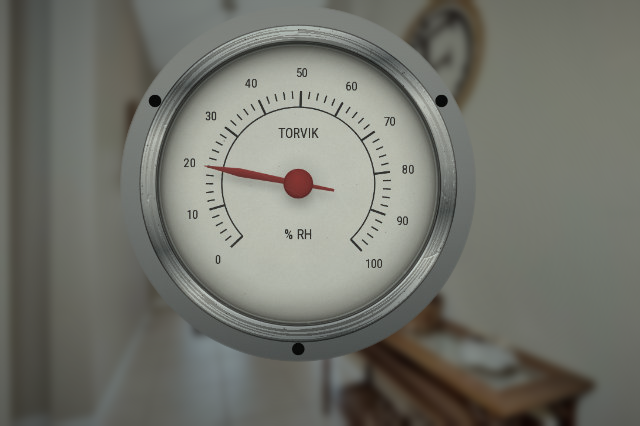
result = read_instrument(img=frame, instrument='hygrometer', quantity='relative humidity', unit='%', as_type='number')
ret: 20 %
